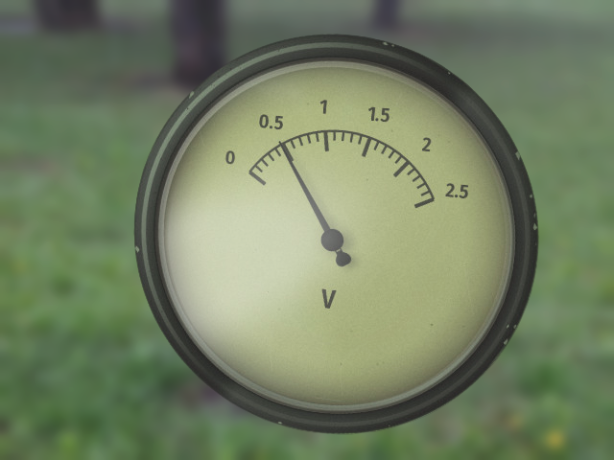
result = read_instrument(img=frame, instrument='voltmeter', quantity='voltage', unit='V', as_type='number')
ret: 0.5 V
